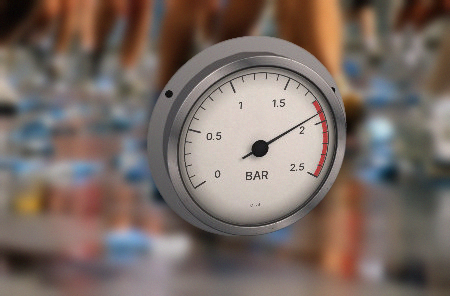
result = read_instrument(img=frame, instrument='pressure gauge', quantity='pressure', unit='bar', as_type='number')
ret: 1.9 bar
